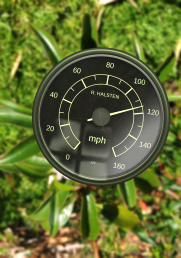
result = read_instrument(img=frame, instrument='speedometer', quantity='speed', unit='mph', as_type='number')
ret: 115 mph
